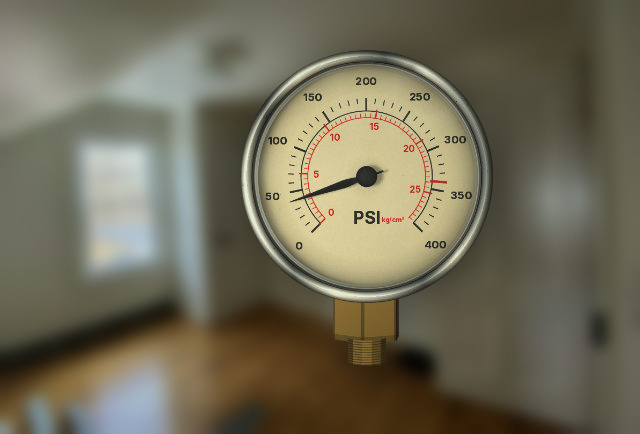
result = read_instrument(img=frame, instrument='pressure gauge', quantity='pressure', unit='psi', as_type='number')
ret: 40 psi
